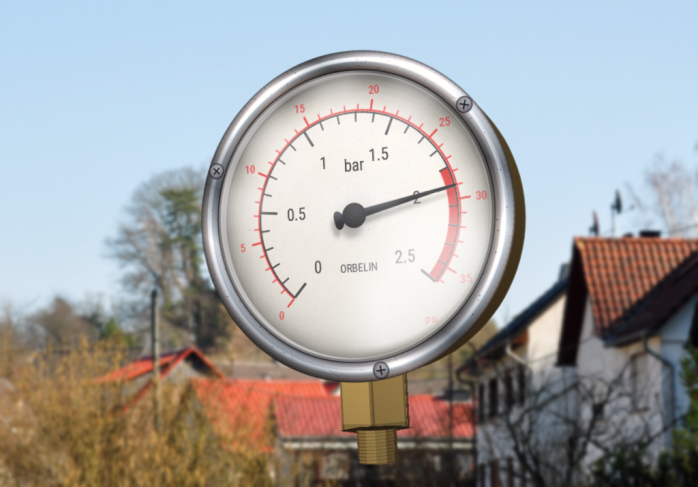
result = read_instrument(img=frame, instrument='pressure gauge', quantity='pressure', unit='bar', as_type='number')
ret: 2 bar
